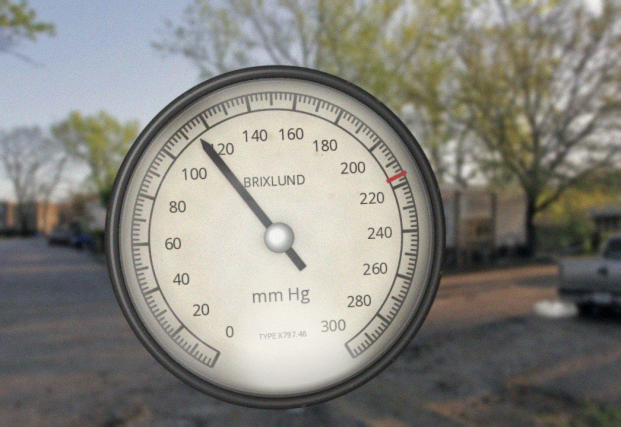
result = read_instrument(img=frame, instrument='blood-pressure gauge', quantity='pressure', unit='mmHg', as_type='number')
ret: 114 mmHg
